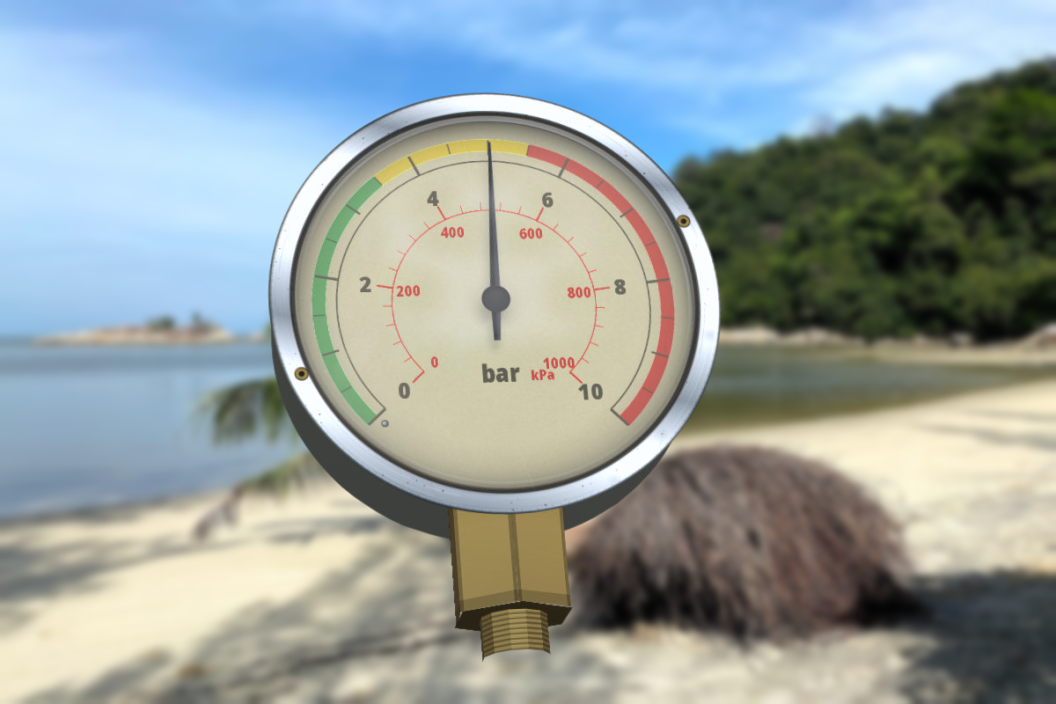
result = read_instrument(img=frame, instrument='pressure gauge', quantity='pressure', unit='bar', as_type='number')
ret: 5 bar
